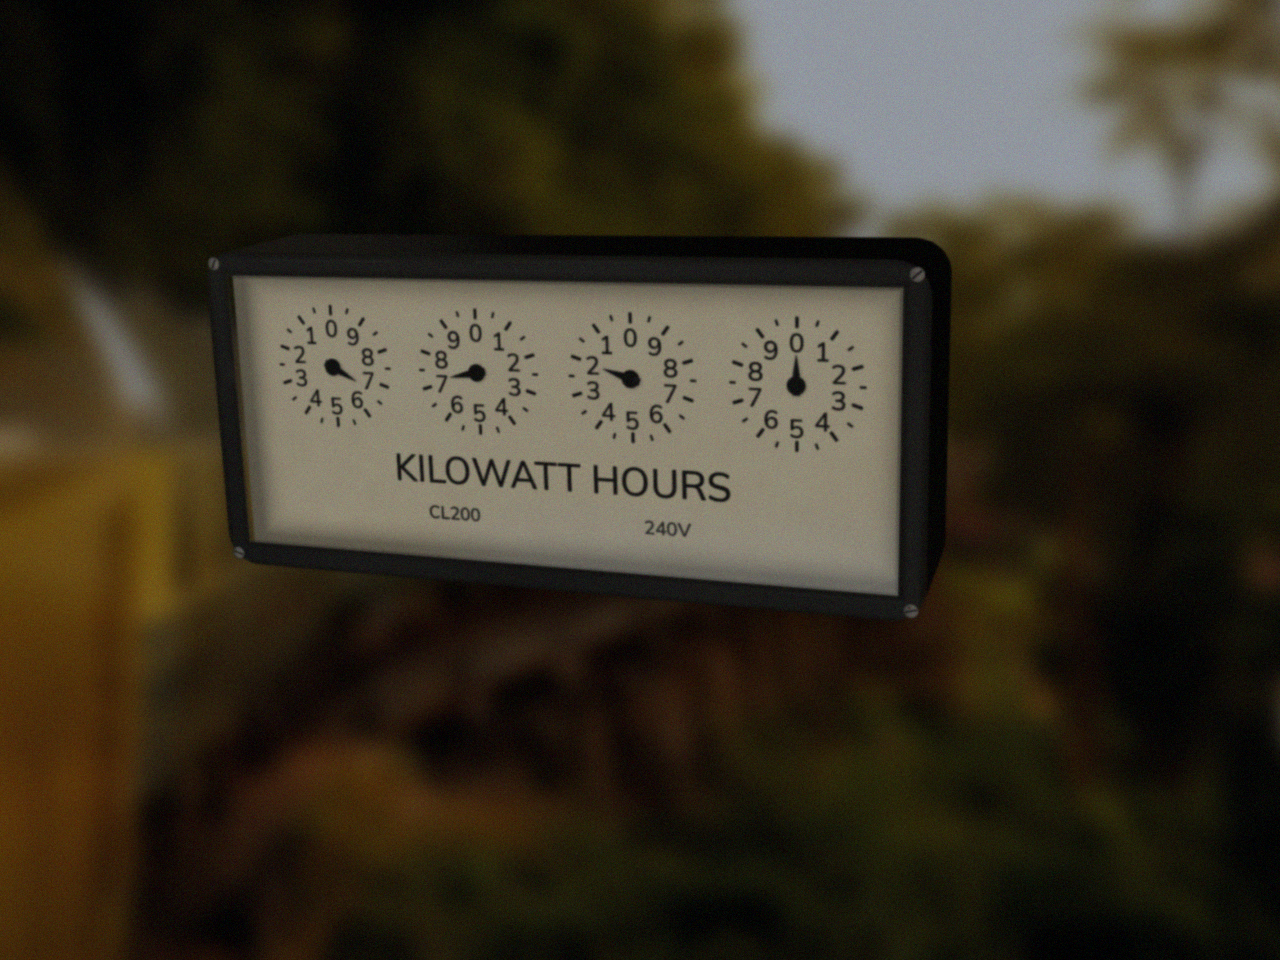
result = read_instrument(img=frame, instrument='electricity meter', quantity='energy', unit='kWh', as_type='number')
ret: 6720 kWh
